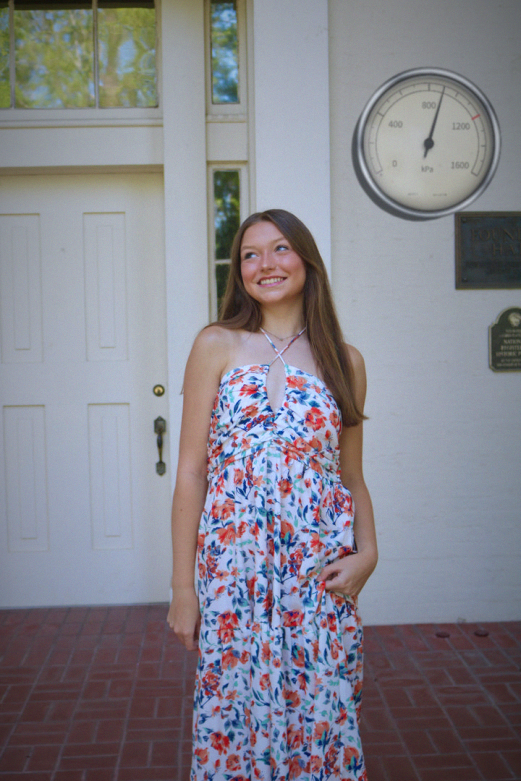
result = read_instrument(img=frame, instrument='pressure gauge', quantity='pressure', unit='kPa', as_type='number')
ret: 900 kPa
